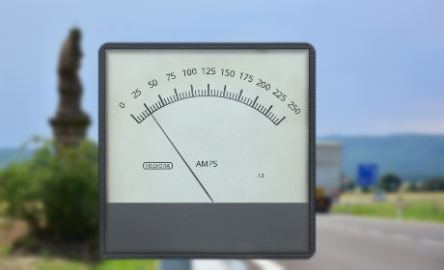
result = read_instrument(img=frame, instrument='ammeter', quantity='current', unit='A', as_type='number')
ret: 25 A
